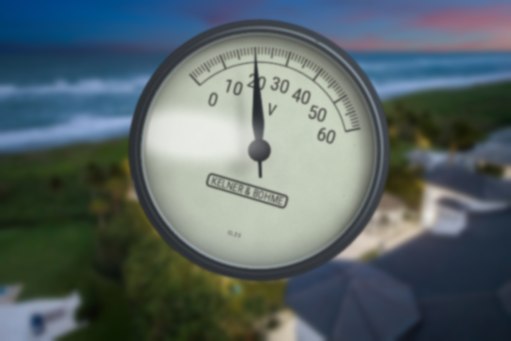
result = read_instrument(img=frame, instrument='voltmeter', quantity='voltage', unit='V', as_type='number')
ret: 20 V
